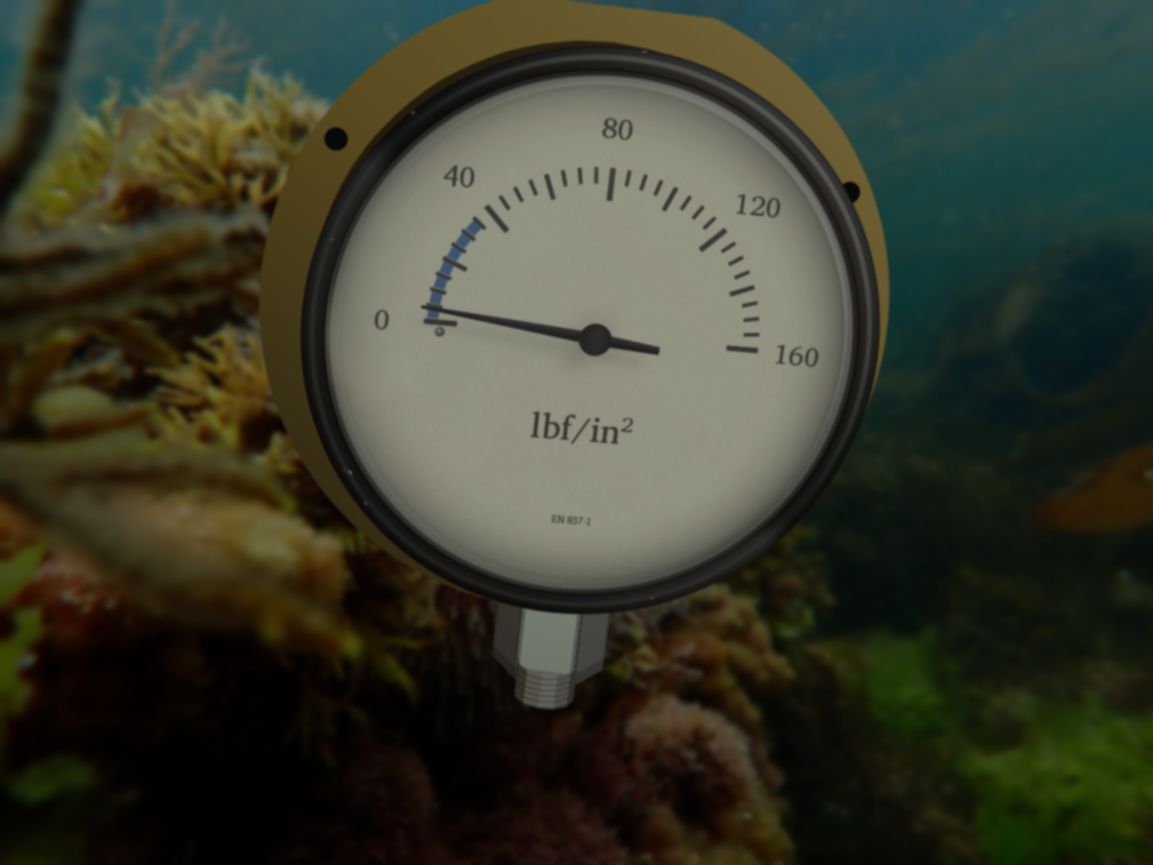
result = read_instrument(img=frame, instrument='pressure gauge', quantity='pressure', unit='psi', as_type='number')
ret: 5 psi
